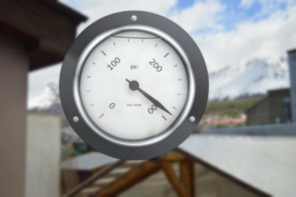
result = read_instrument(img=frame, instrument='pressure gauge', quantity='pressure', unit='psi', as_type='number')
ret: 290 psi
